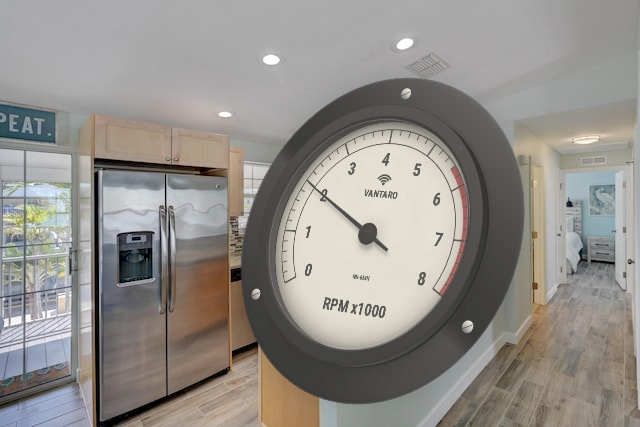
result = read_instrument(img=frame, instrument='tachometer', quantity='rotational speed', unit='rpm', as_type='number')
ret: 2000 rpm
